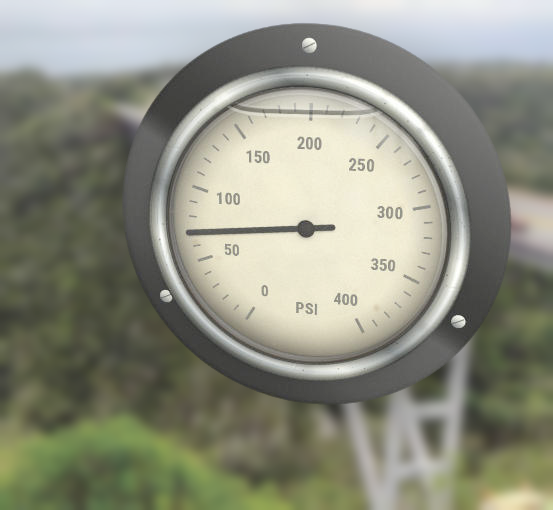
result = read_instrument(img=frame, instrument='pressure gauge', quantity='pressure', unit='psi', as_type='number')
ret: 70 psi
